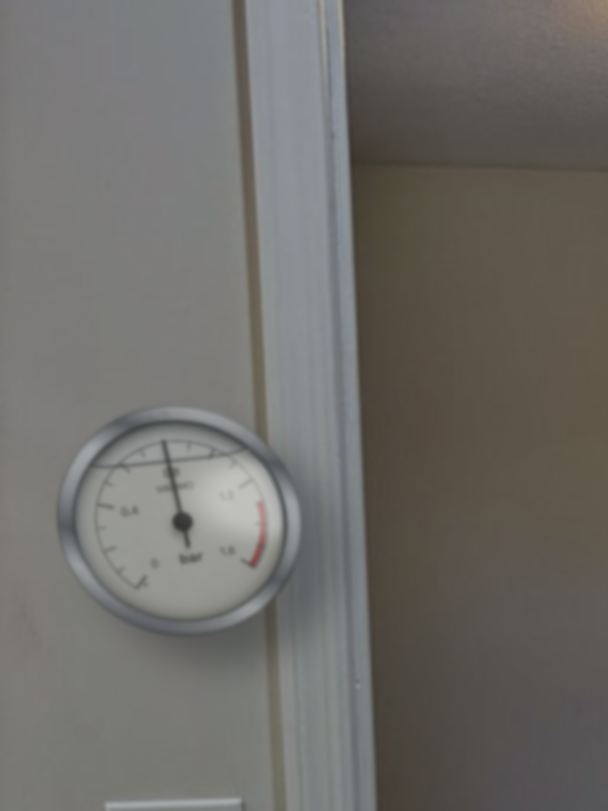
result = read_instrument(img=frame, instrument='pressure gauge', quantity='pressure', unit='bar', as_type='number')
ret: 0.8 bar
